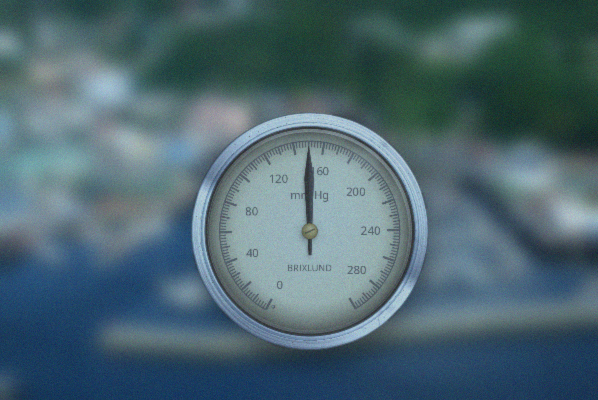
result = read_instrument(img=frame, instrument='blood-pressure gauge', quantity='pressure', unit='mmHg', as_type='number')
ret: 150 mmHg
